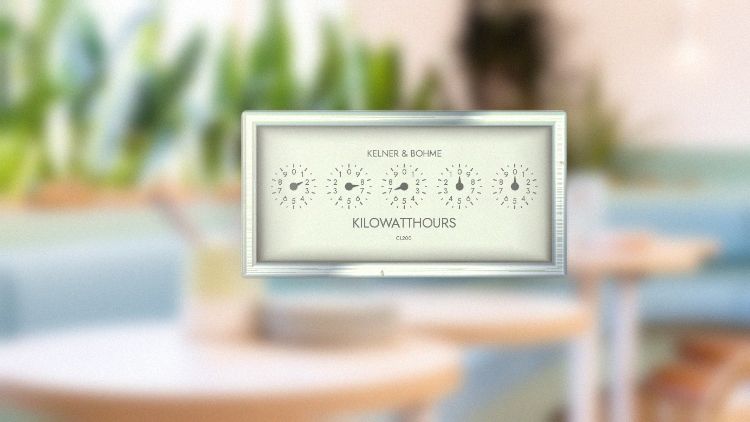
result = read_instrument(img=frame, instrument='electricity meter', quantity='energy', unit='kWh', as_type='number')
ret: 17700 kWh
